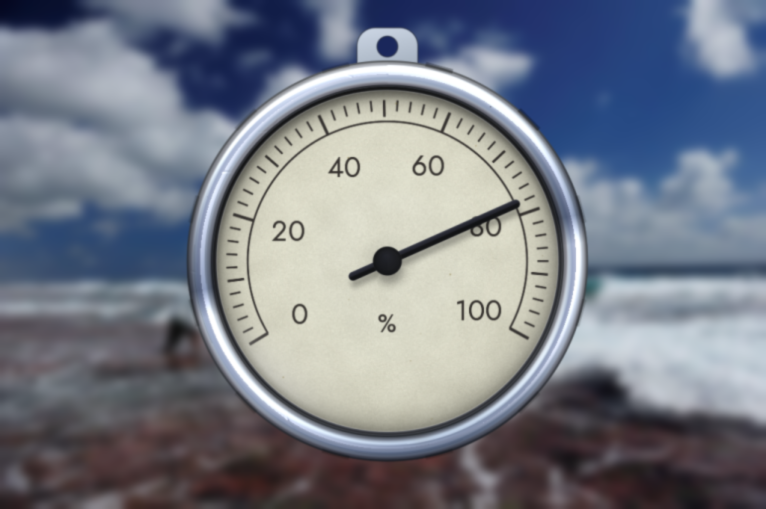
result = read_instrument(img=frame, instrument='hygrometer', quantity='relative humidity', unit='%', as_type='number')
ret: 78 %
